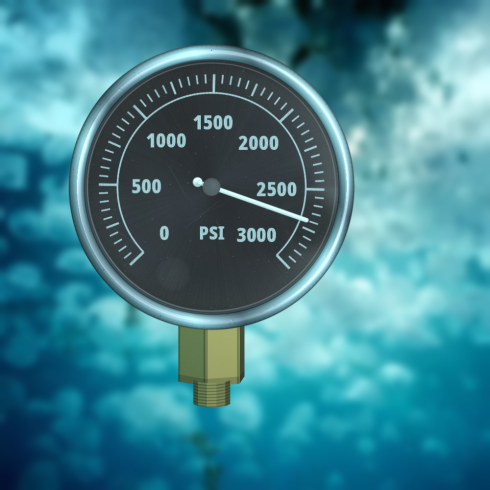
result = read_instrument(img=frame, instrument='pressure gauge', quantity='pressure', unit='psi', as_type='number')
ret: 2700 psi
